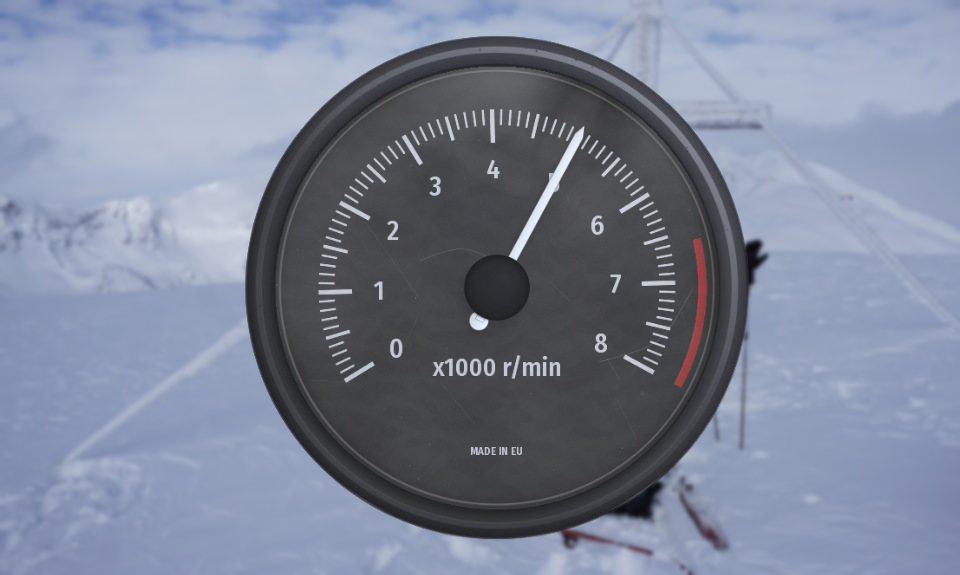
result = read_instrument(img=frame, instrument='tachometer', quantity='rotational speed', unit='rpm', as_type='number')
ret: 5000 rpm
